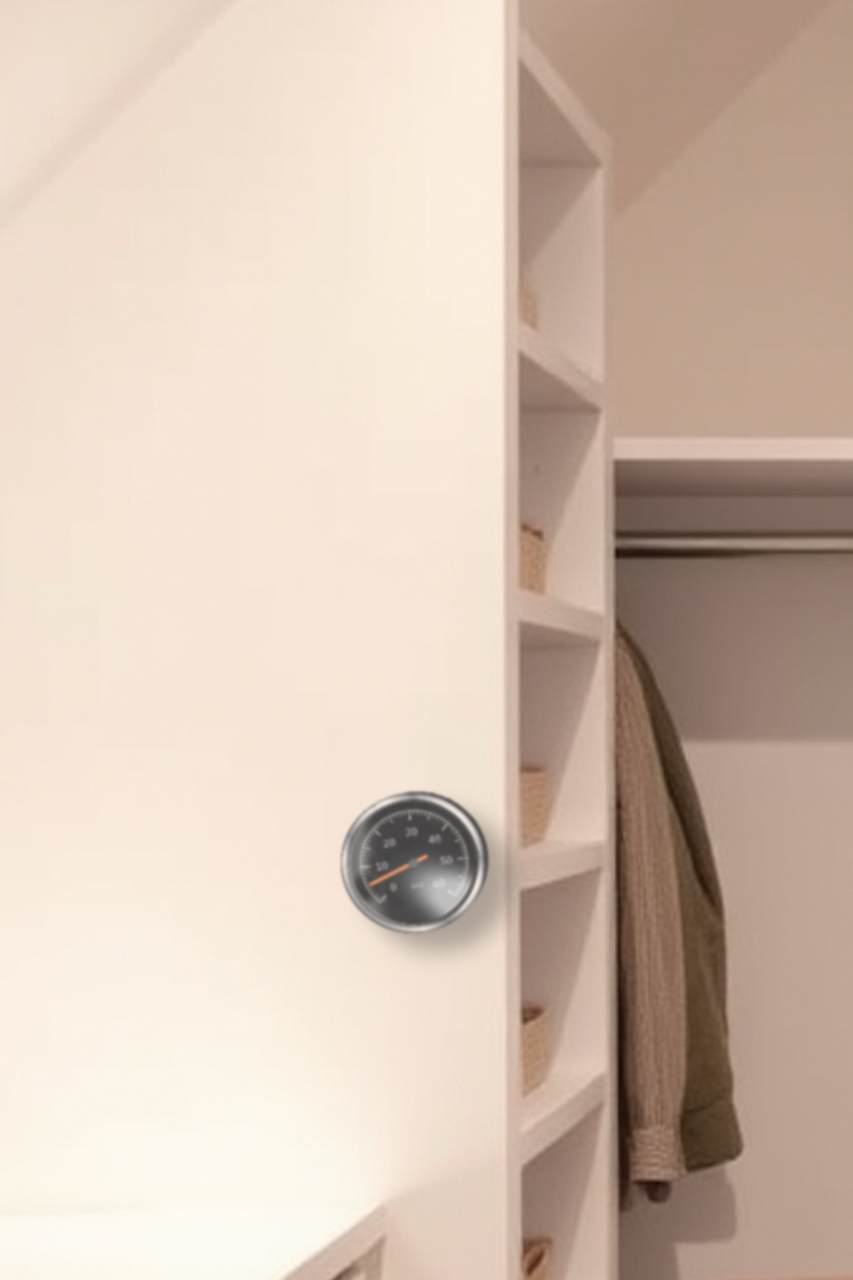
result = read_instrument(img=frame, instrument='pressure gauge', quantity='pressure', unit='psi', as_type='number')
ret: 5 psi
